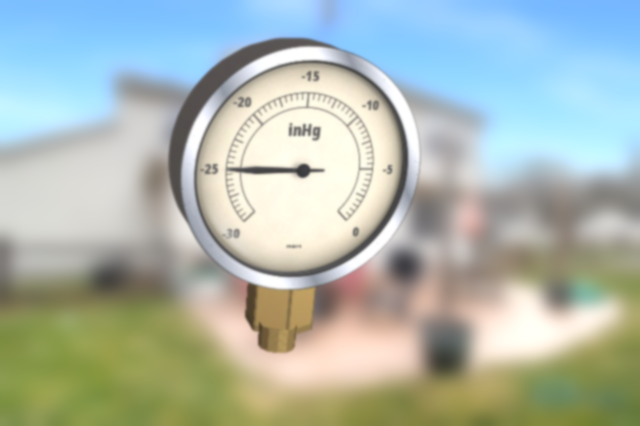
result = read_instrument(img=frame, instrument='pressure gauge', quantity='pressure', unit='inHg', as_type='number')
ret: -25 inHg
